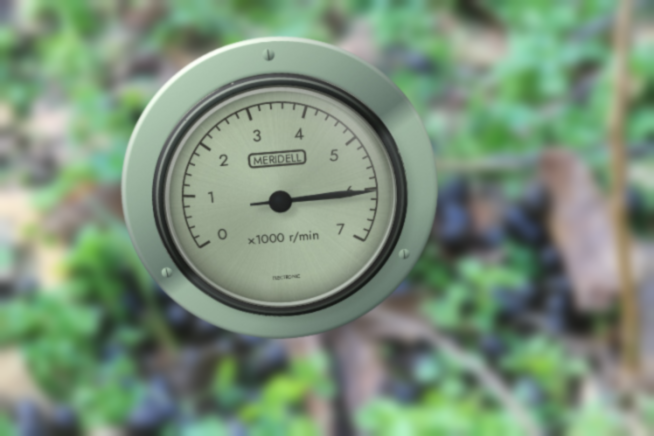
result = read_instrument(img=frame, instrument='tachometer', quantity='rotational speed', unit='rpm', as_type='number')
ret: 6000 rpm
